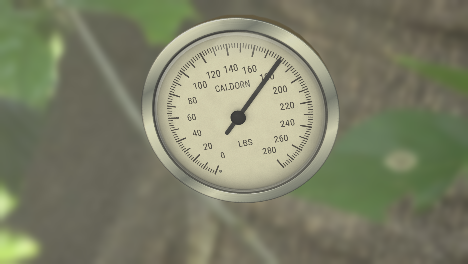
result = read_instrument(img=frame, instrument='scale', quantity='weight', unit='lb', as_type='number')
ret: 180 lb
